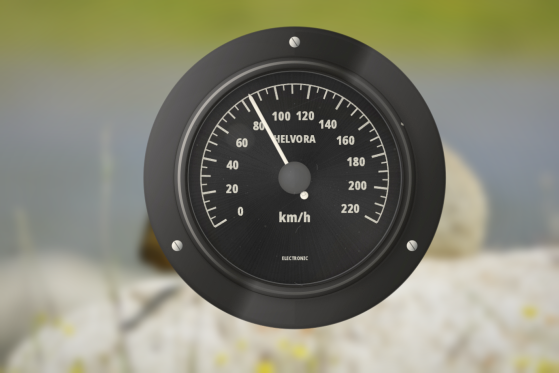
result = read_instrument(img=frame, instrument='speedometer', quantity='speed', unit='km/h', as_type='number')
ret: 85 km/h
